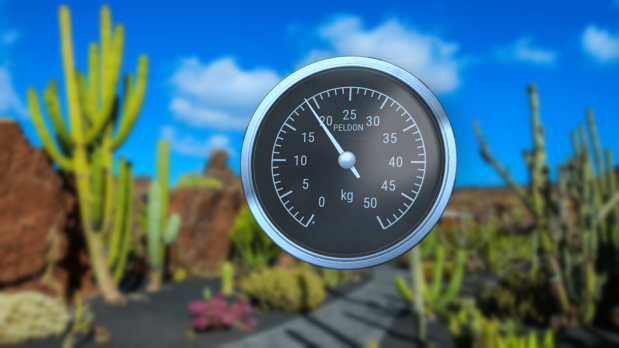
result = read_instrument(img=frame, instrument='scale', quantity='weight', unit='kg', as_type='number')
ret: 19 kg
